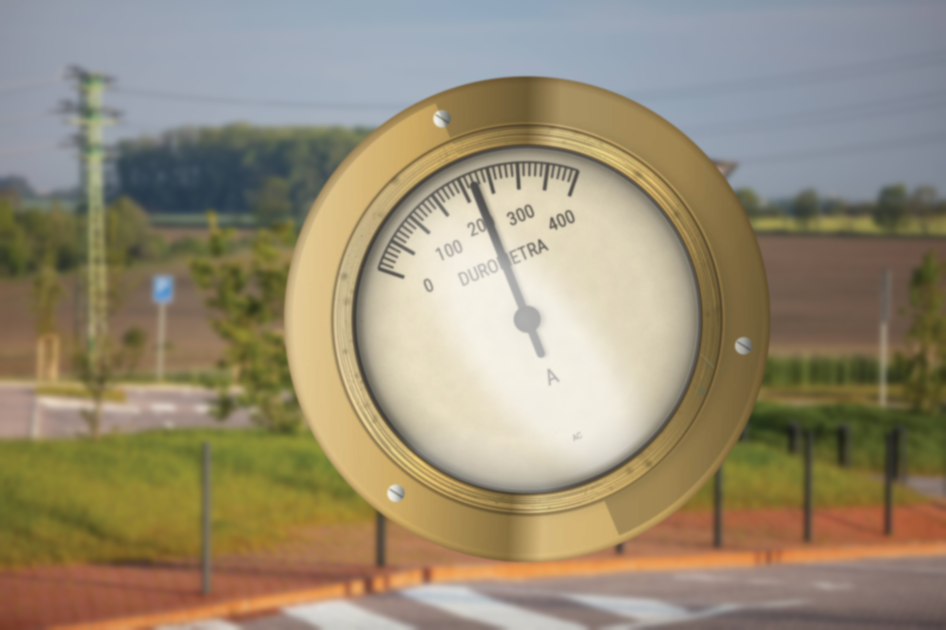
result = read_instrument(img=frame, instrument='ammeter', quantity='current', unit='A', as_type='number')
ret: 220 A
